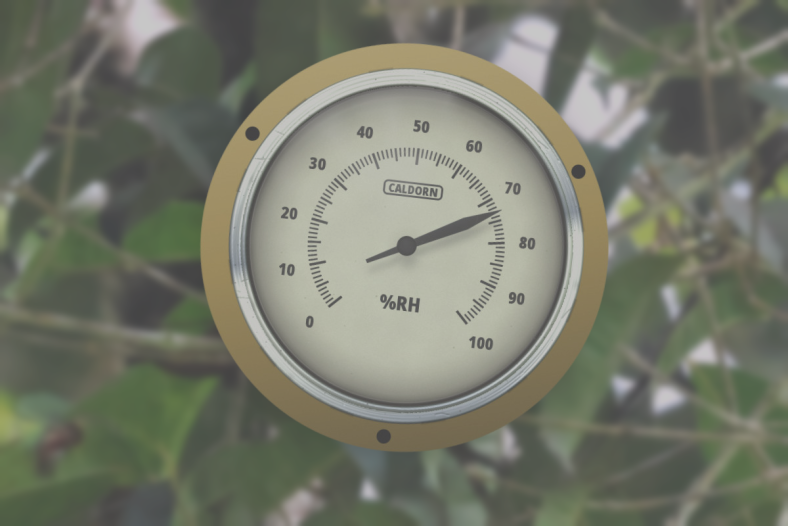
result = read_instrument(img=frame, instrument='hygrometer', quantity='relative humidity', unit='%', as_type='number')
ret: 73 %
